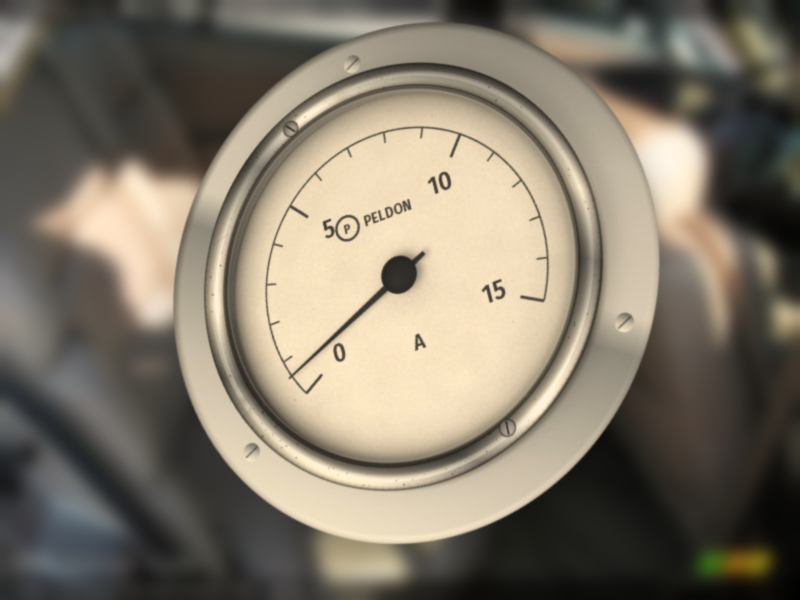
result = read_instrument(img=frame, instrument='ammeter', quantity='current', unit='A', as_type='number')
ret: 0.5 A
